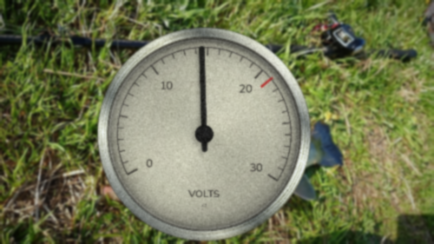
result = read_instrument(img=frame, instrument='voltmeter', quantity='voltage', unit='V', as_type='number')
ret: 14.5 V
